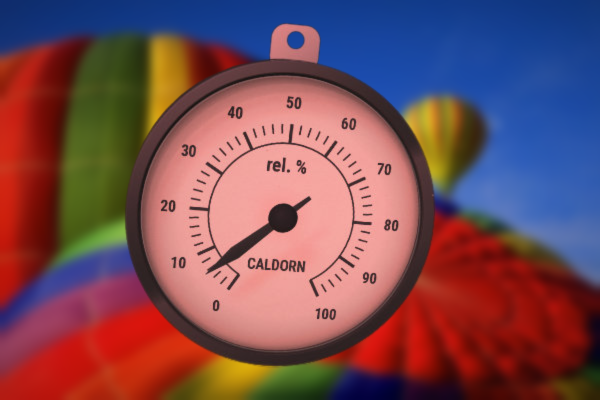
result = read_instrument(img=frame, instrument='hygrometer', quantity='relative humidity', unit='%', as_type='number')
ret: 6 %
